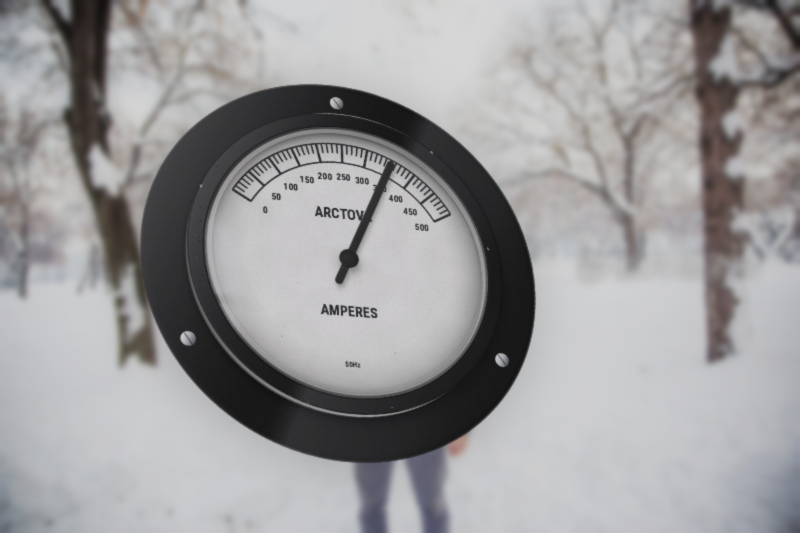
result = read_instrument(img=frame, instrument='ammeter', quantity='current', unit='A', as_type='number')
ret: 350 A
